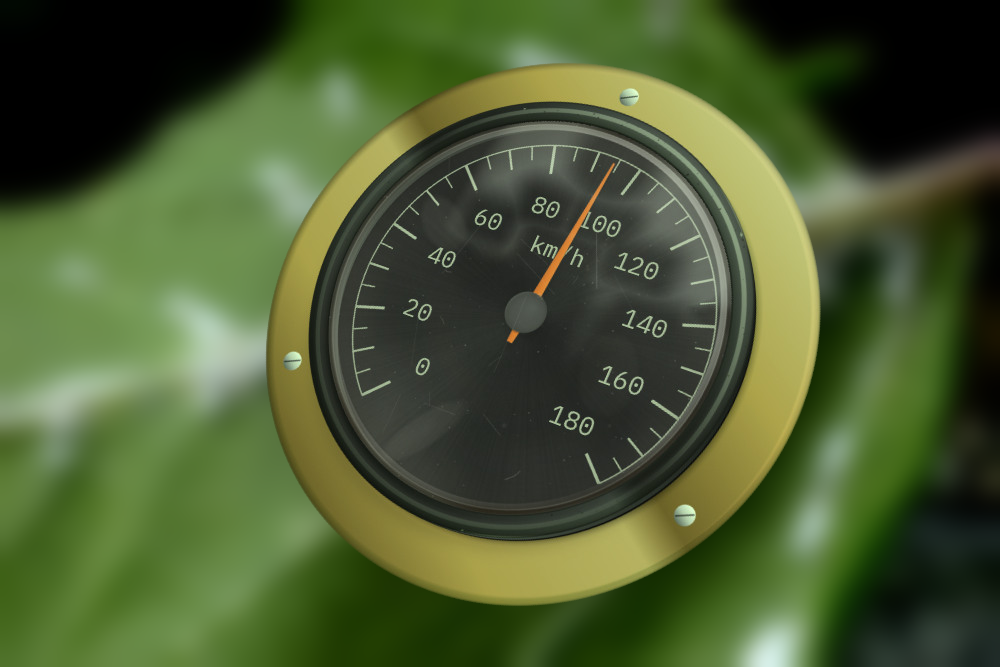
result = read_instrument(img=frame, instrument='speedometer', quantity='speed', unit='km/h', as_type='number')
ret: 95 km/h
